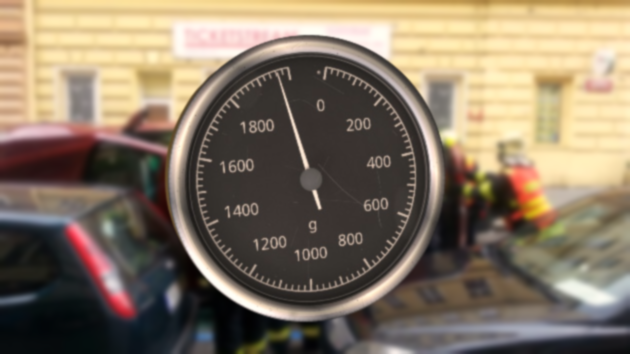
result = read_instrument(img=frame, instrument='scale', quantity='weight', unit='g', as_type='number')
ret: 1960 g
